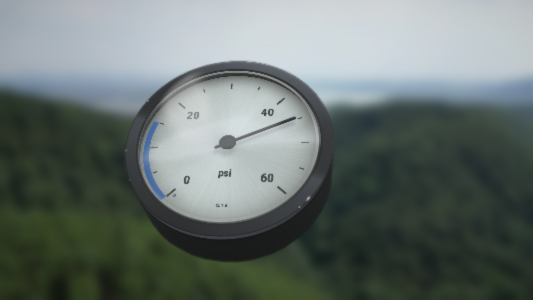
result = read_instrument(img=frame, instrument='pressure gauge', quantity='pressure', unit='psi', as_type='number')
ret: 45 psi
